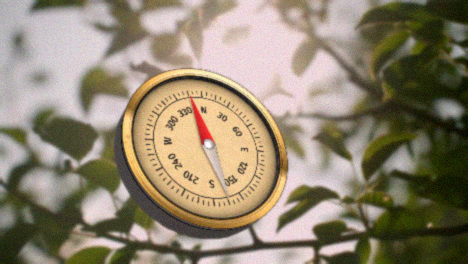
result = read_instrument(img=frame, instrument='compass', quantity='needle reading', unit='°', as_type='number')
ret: 345 °
